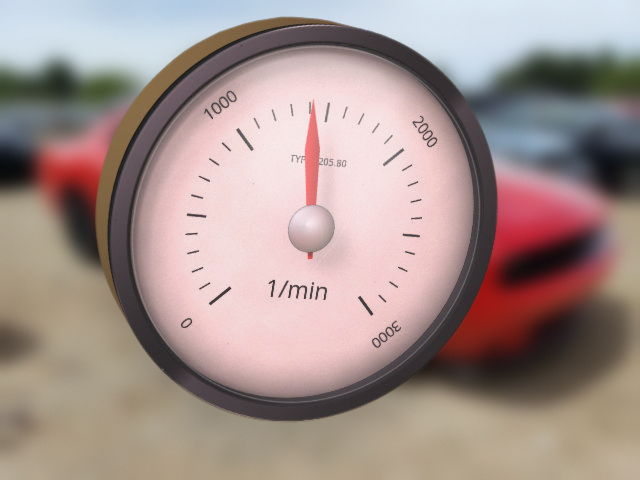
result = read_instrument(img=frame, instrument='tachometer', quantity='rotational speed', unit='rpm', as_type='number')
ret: 1400 rpm
